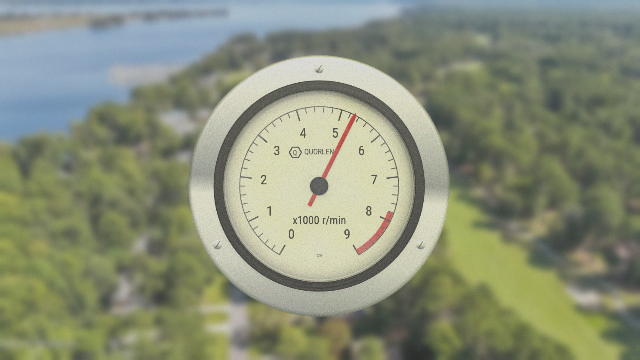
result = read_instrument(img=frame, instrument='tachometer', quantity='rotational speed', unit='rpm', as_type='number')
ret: 5300 rpm
